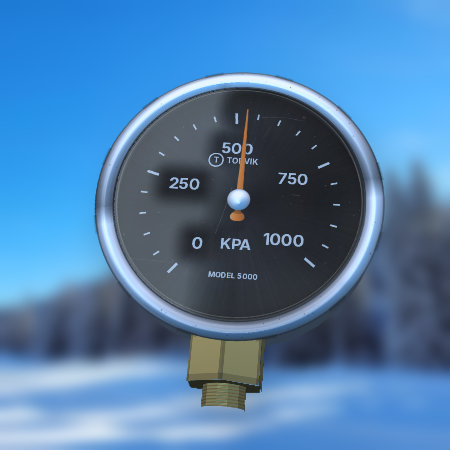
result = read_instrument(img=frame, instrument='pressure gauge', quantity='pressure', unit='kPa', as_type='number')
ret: 525 kPa
